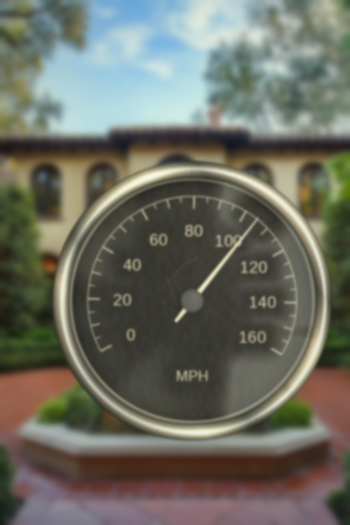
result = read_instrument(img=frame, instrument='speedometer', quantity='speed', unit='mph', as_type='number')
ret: 105 mph
